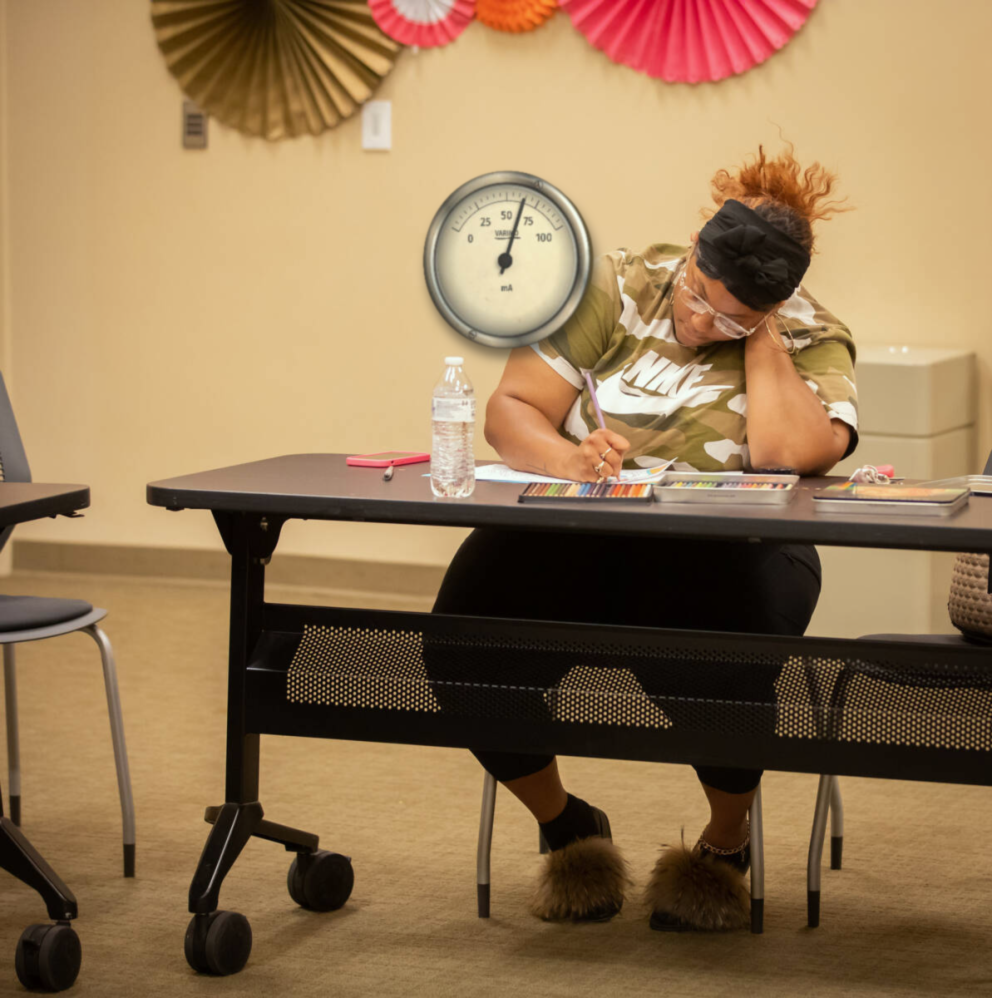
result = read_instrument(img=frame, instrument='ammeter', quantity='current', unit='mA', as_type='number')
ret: 65 mA
